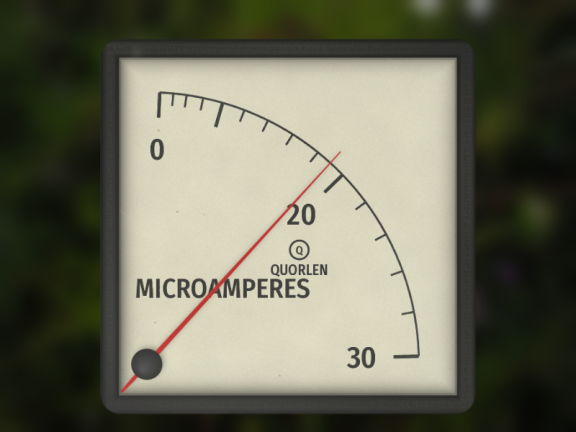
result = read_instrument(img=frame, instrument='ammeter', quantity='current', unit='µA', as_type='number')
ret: 19 µA
